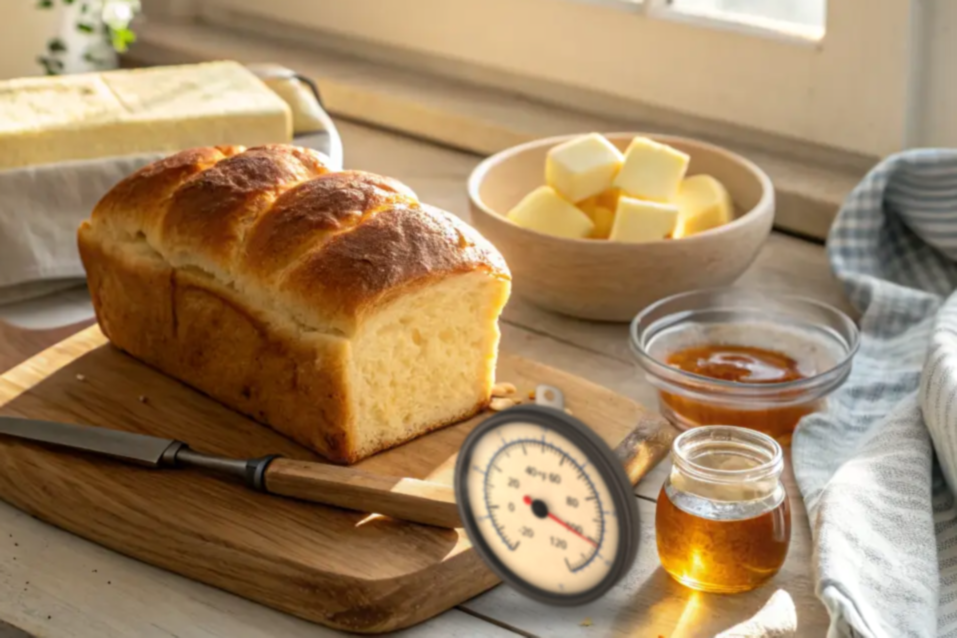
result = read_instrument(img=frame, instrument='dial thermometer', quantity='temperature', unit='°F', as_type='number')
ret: 100 °F
